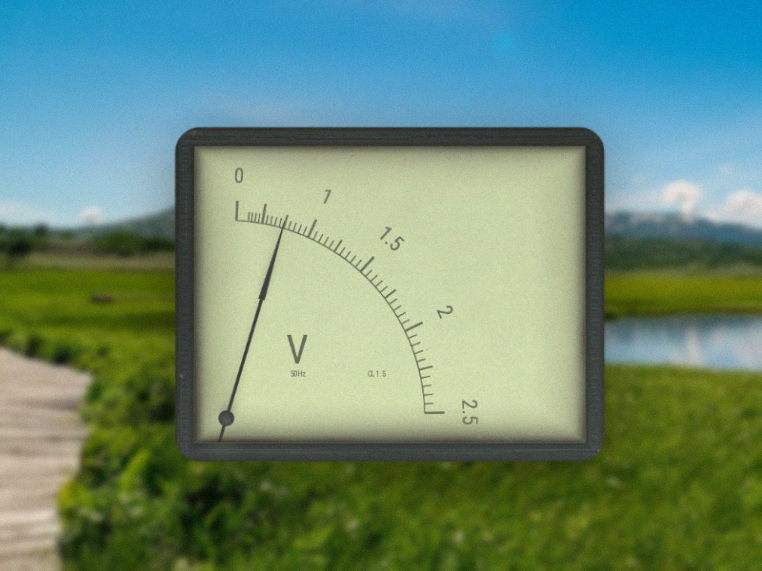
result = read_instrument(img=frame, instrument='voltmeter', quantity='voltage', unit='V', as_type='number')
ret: 0.75 V
